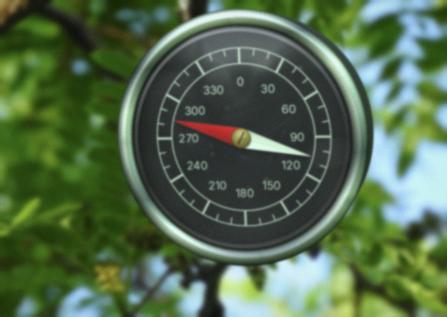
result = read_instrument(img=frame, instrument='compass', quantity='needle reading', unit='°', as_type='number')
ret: 285 °
